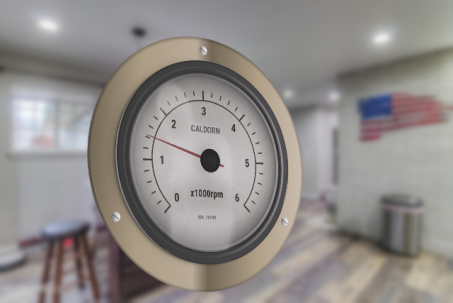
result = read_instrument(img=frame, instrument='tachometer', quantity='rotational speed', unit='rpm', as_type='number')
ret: 1400 rpm
